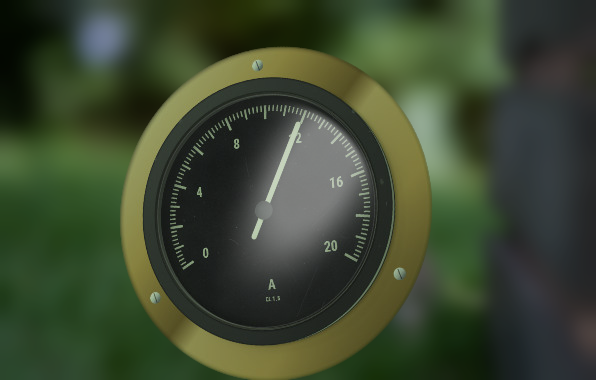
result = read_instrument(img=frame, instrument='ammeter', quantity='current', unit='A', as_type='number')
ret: 12 A
